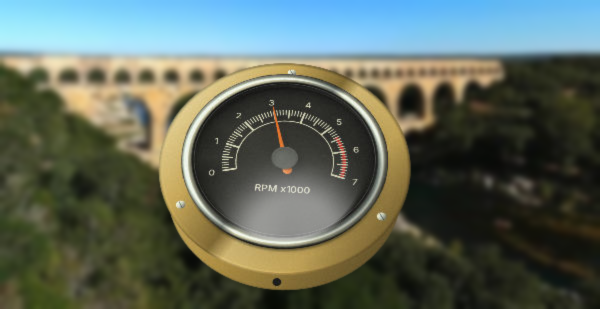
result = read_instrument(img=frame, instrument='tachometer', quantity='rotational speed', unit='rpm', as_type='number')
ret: 3000 rpm
